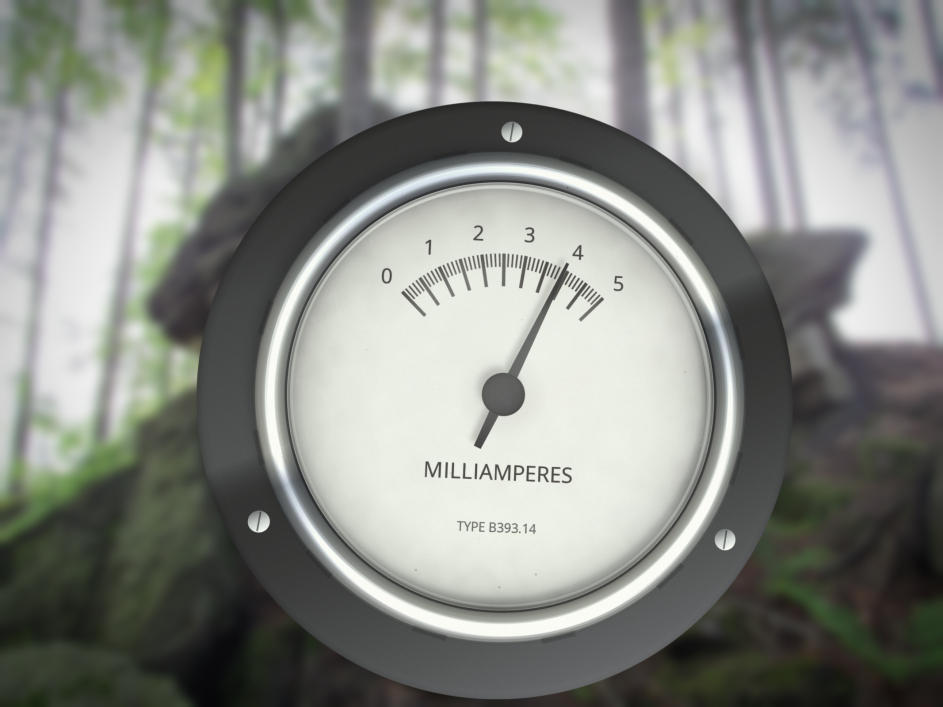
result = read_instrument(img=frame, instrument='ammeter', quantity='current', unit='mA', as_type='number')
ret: 3.9 mA
